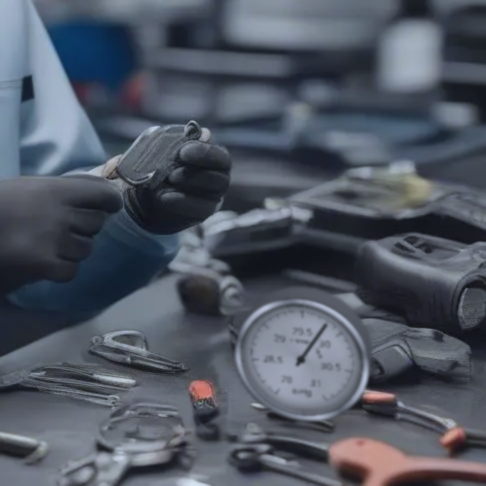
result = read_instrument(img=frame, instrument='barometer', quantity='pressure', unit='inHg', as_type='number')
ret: 29.8 inHg
